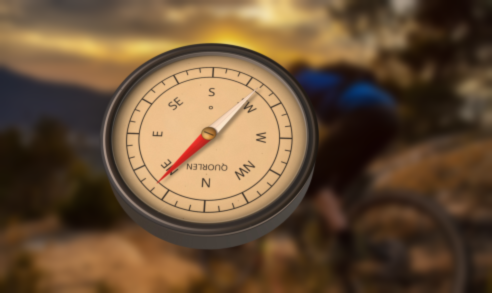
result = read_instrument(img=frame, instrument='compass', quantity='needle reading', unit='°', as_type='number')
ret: 40 °
